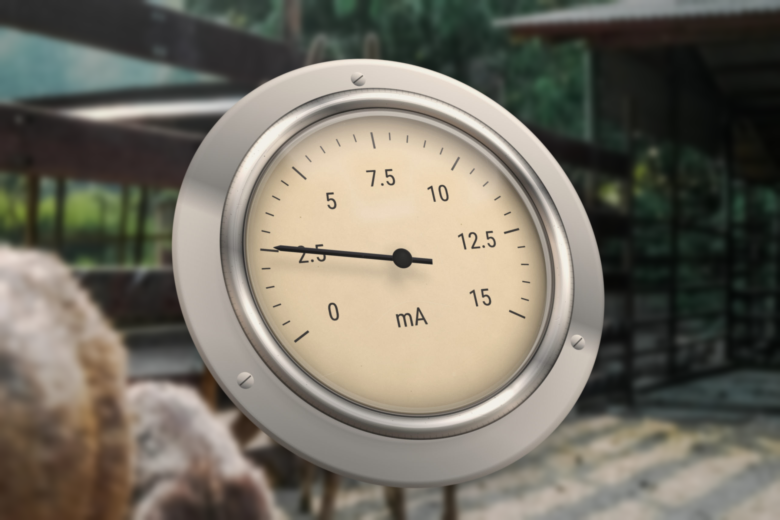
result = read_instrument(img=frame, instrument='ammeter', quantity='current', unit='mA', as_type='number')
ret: 2.5 mA
